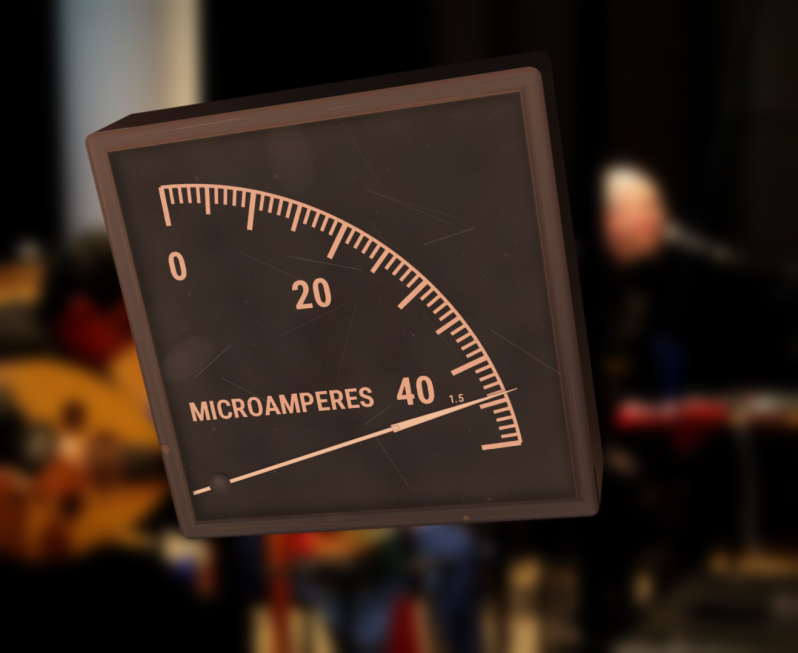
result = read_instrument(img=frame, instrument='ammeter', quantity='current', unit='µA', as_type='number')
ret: 44 µA
